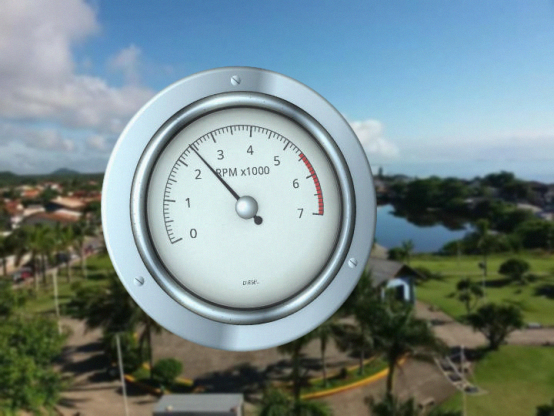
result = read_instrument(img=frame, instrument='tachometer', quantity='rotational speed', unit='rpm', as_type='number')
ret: 2400 rpm
